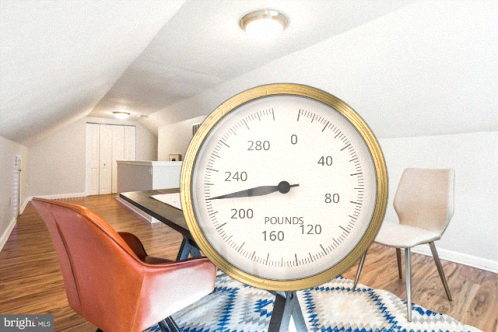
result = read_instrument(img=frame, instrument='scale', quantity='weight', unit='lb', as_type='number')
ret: 220 lb
